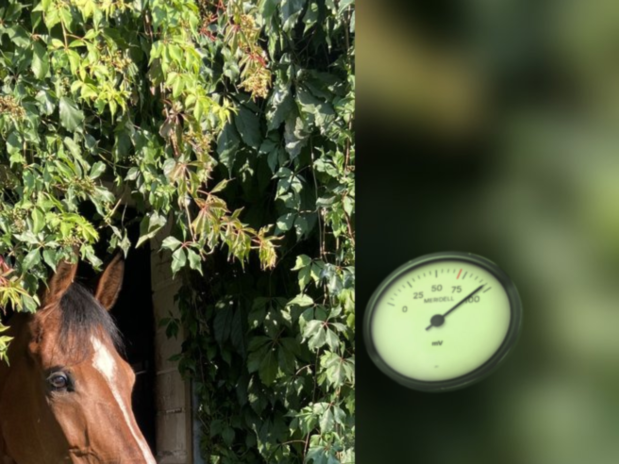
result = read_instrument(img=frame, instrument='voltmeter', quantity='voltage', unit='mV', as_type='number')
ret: 95 mV
